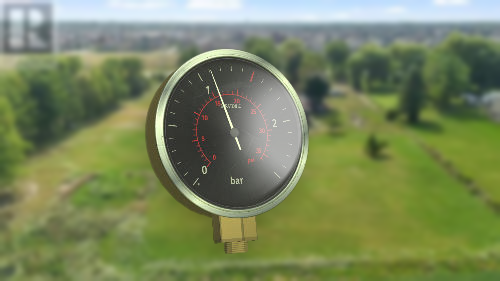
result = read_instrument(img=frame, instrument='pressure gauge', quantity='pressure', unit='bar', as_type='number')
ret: 1.1 bar
